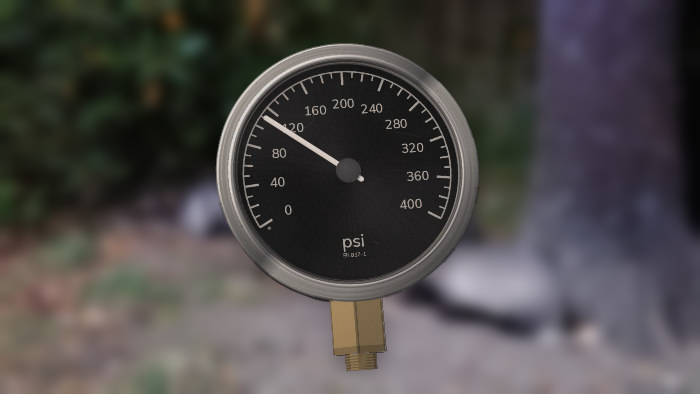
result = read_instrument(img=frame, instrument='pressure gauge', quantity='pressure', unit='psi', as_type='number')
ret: 110 psi
